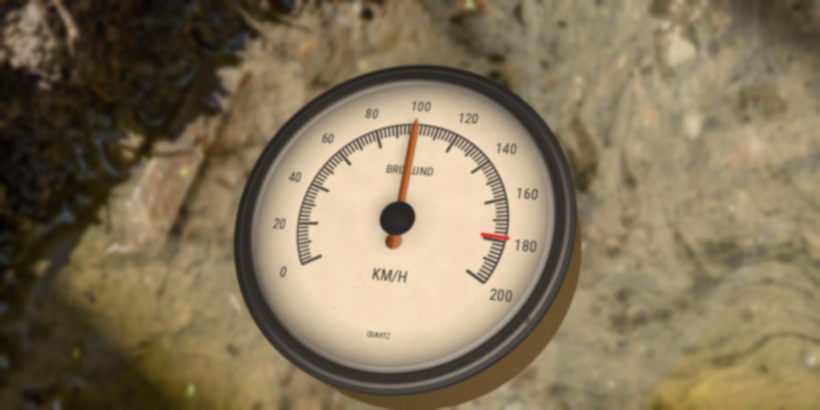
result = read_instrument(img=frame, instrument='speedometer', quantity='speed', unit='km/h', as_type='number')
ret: 100 km/h
